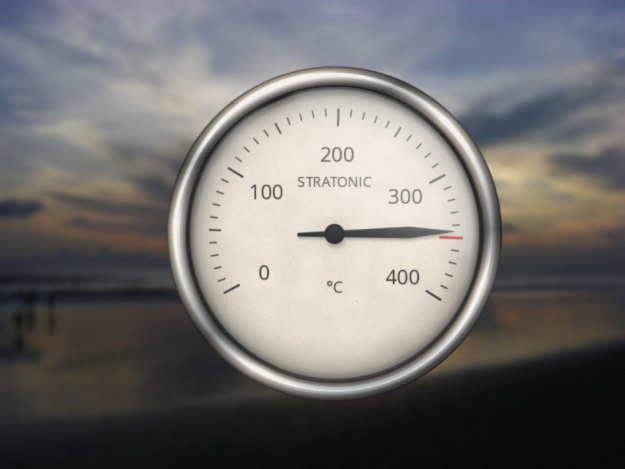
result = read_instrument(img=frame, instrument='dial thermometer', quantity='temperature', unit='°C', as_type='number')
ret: 345 °C
